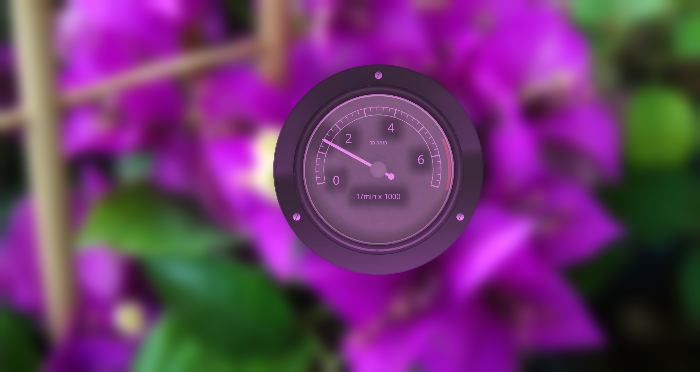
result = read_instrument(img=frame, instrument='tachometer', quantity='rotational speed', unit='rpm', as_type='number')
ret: 1400 rpm
